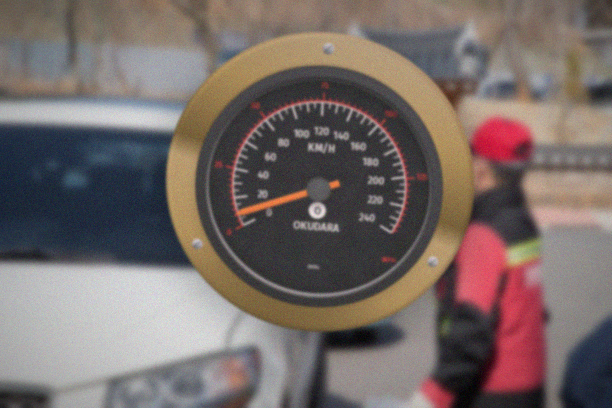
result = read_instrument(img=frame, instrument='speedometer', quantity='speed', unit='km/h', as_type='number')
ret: 10 km/h
